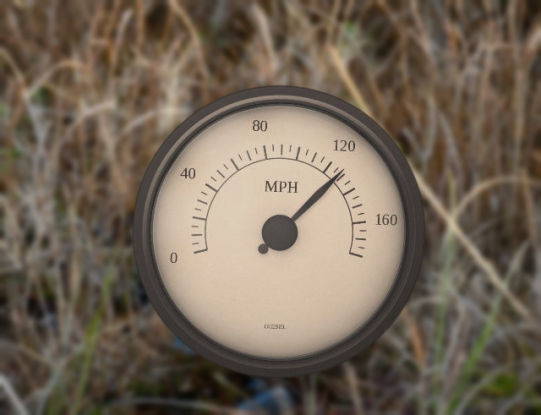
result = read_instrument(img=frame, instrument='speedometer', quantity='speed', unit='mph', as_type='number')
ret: 127.5 mph
